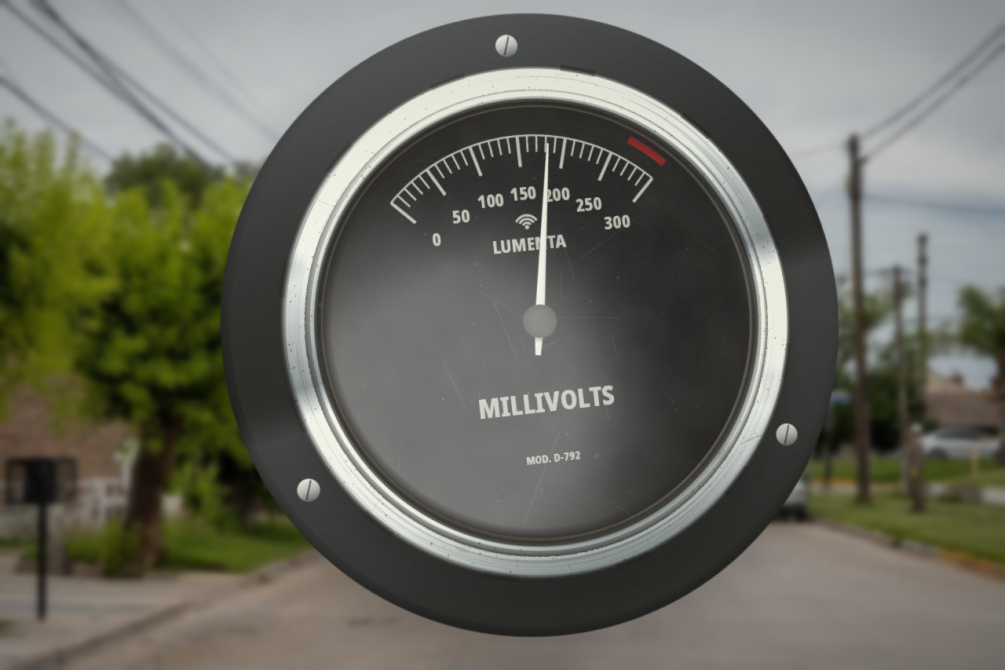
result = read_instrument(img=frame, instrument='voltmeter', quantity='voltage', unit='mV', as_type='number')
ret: 180 mV
